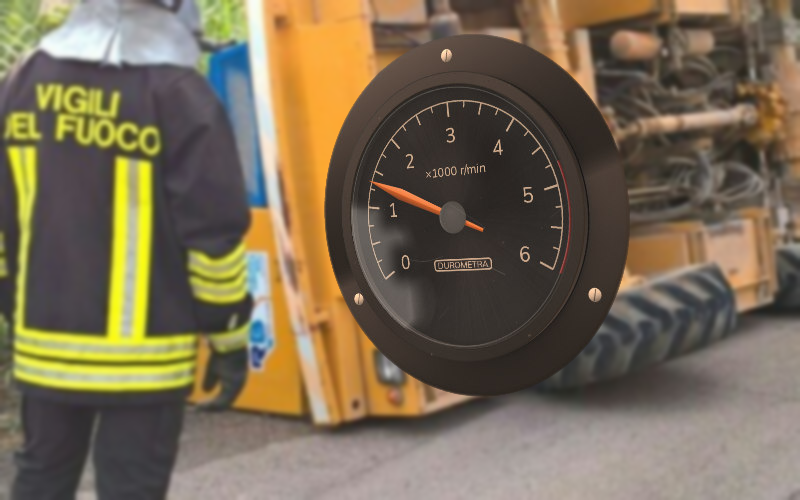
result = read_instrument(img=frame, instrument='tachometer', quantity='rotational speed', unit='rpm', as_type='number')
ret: 1375 rpm
